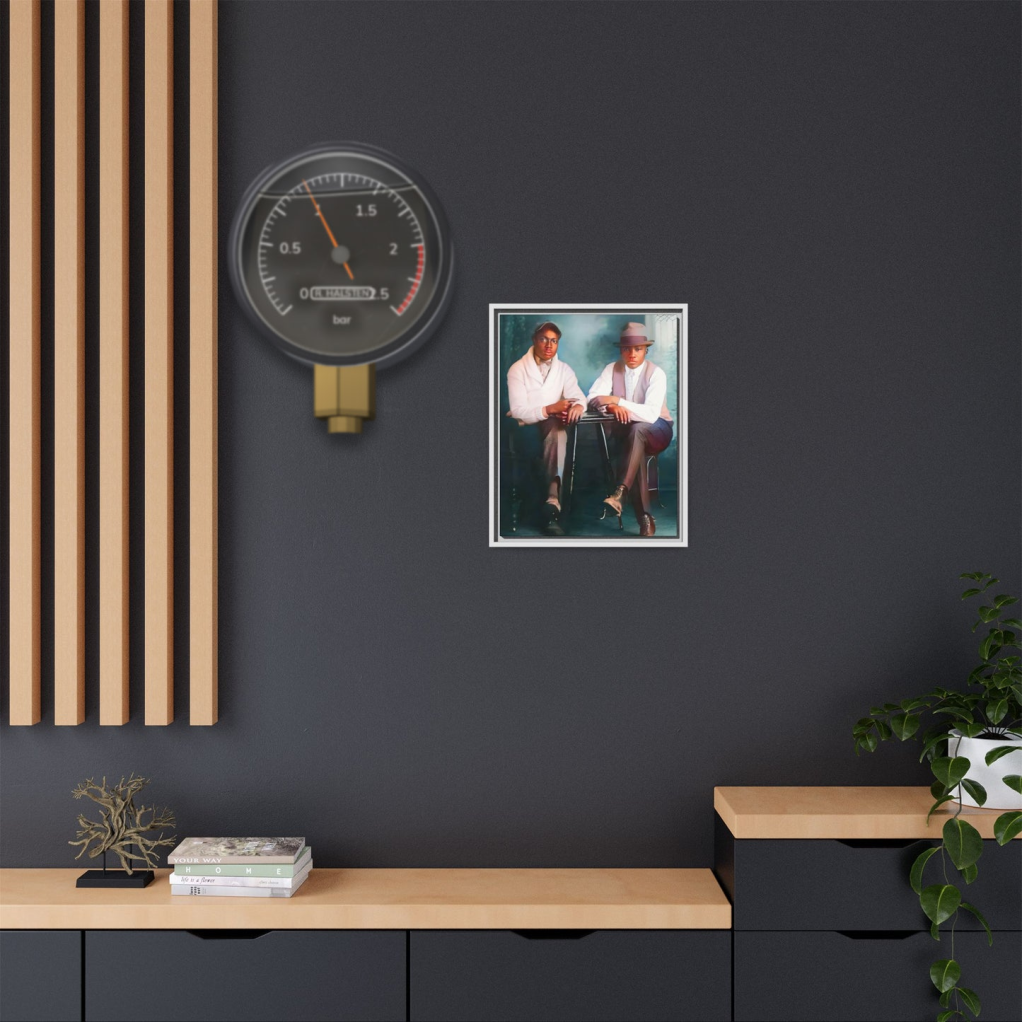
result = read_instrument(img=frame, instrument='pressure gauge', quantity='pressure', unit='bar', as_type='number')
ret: 1 bar
